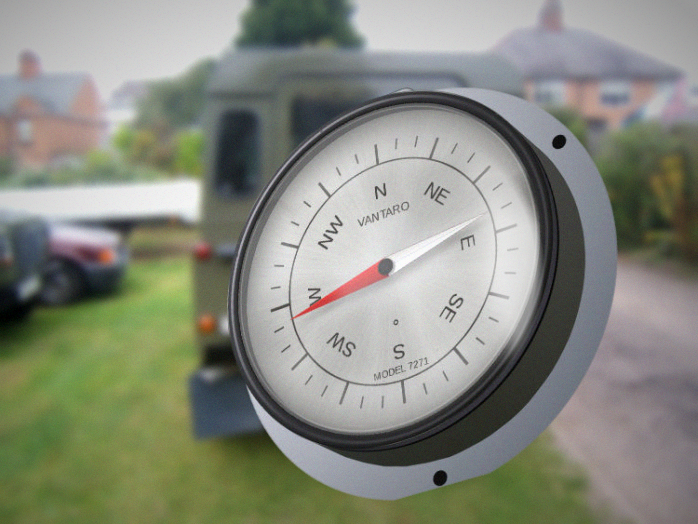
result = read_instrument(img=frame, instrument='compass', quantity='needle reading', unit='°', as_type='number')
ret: 260 °
